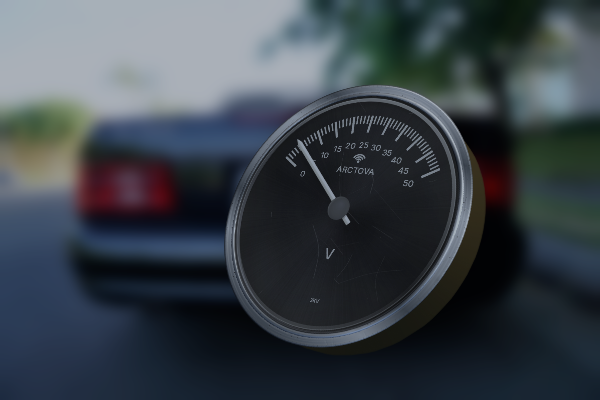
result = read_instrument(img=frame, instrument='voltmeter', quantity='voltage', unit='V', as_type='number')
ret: 5 V
